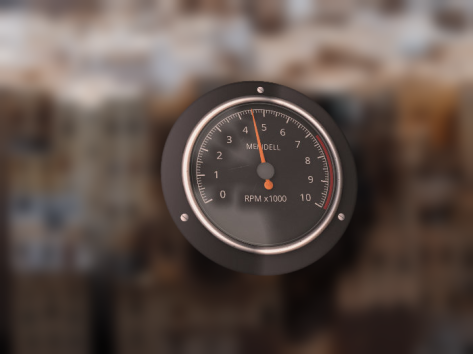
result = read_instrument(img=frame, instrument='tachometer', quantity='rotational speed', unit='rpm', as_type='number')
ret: 4500 rpm
